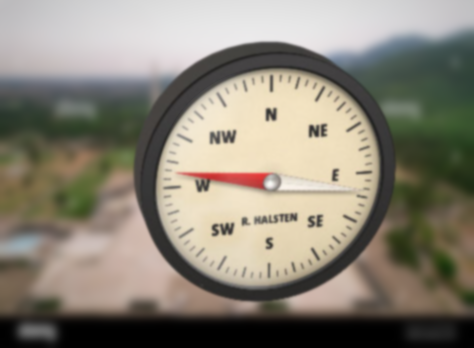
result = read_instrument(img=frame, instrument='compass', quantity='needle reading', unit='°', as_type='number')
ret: 280 °
